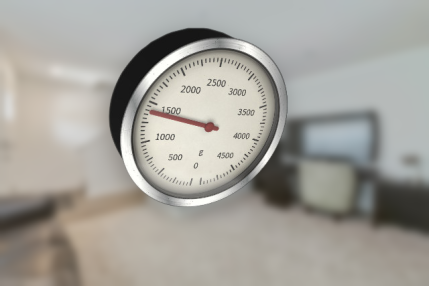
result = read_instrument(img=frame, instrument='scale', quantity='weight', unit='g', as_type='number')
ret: 1400 g
